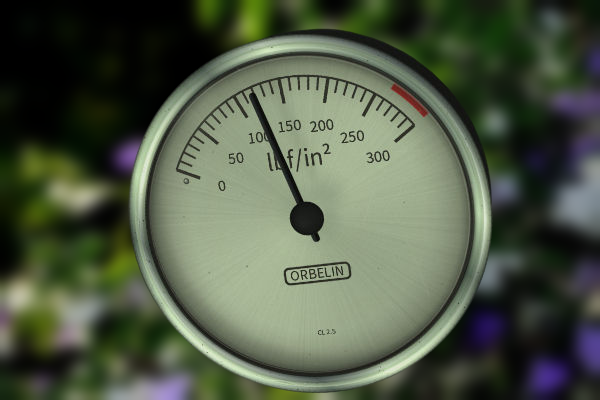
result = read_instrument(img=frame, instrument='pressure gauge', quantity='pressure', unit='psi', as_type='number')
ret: 120 psi
